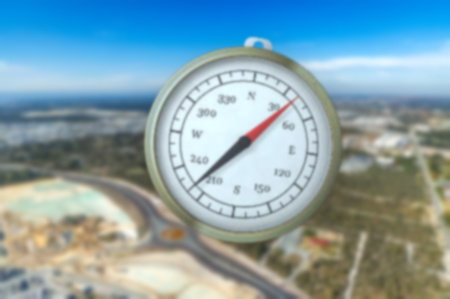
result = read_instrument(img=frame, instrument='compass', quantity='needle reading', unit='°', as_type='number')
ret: 40 °
